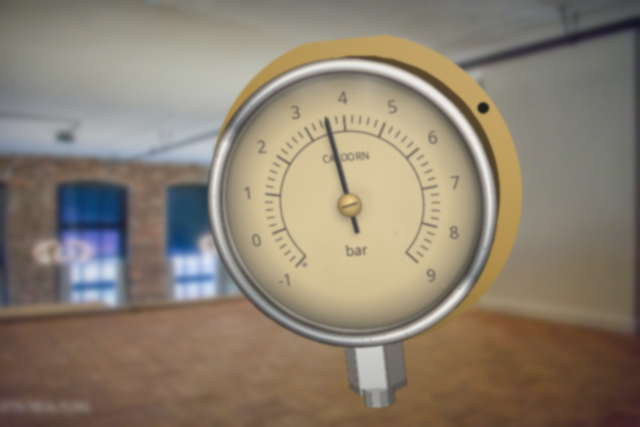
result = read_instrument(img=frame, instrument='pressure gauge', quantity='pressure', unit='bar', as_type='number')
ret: 3.6 bar
